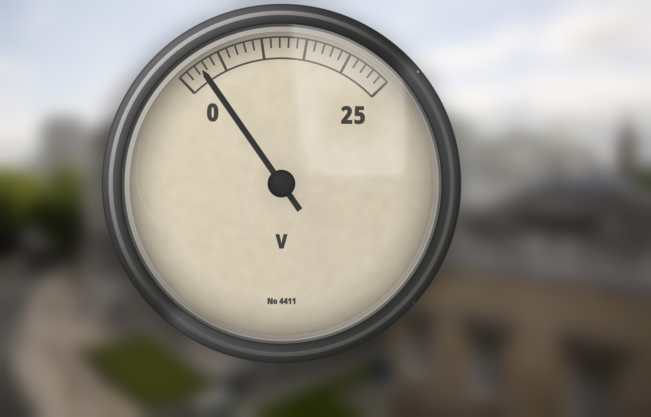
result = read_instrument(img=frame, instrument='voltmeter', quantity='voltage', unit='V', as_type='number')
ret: 2.5 V
